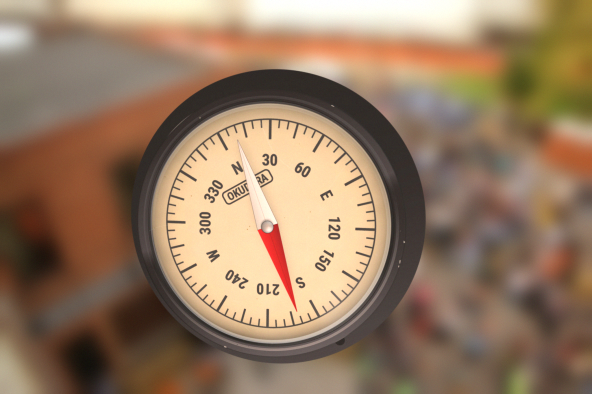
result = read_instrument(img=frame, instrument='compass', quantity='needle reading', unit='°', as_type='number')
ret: 190 °
